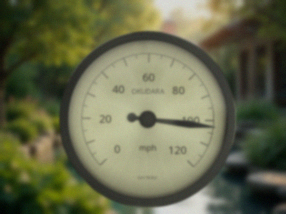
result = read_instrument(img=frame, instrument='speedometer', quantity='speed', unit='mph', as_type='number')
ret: 102.5 mph
